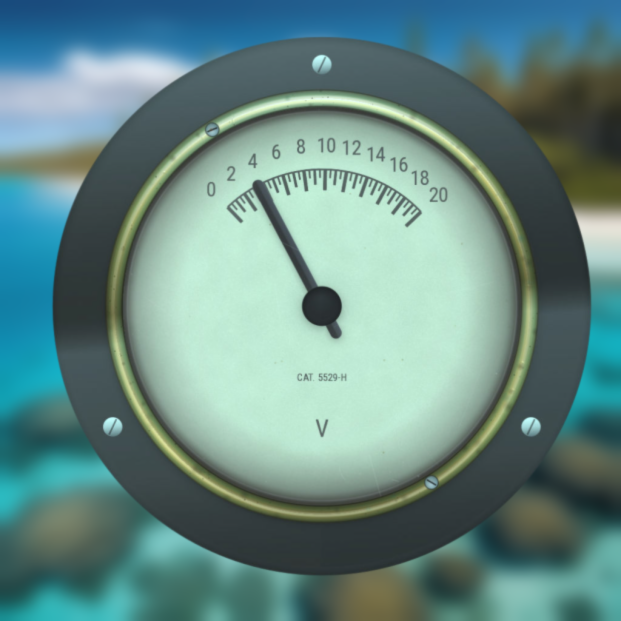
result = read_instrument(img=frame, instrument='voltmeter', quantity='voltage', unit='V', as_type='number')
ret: 3.5 V
